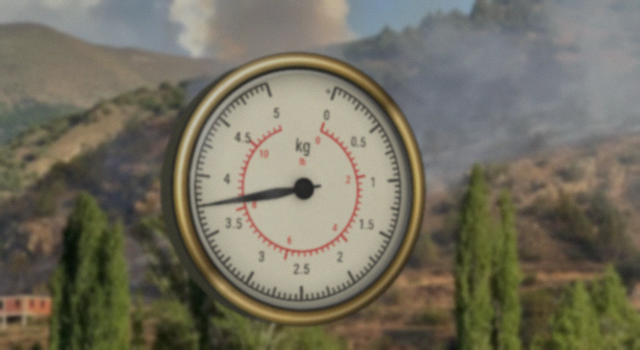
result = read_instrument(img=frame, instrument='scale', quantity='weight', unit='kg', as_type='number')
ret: 3.75 kg
